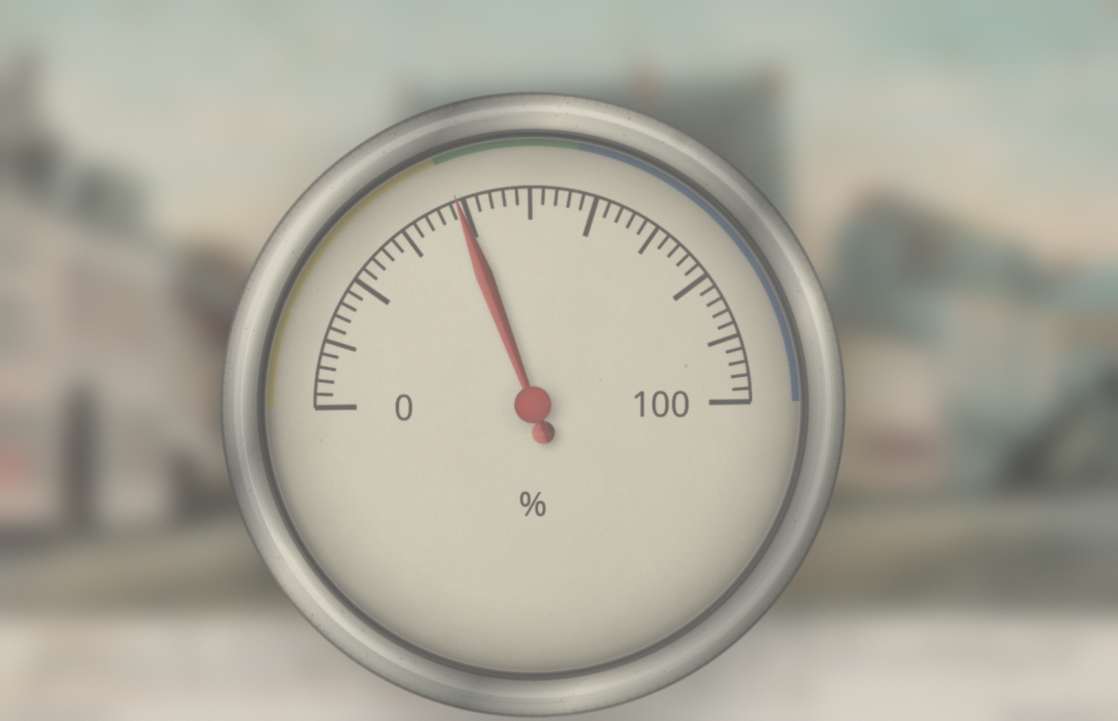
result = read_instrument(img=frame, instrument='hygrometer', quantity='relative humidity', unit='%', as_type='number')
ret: 39 %
